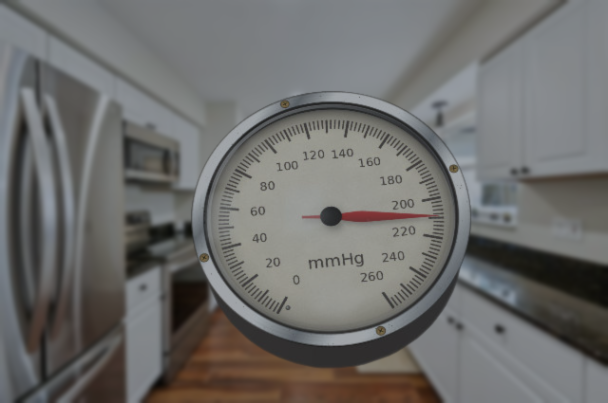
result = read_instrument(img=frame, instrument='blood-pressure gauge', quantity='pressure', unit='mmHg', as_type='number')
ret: 210 mmHg
